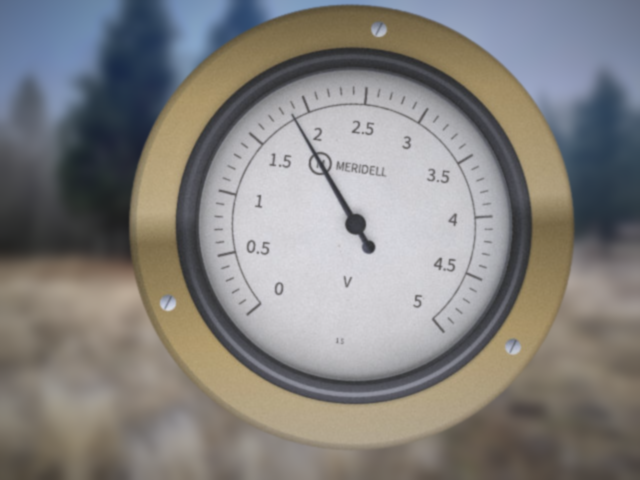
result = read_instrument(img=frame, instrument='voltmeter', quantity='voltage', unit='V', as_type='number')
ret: 1.85 V
